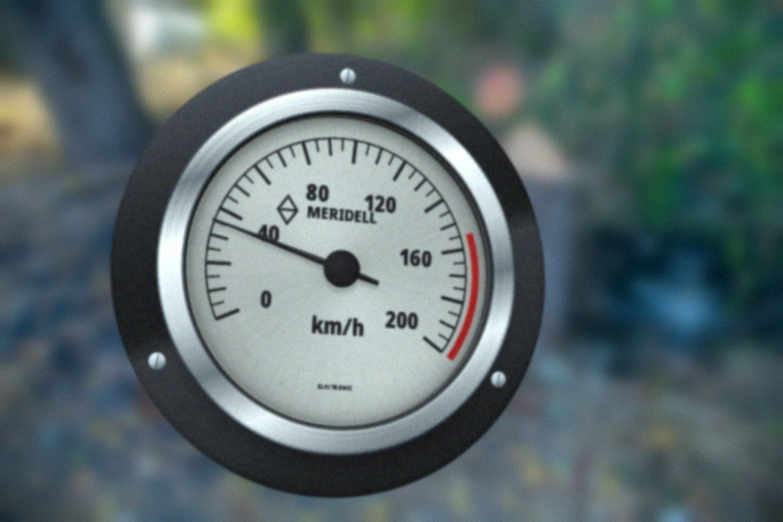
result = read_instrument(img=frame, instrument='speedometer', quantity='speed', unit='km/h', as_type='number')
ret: 35 km/h
